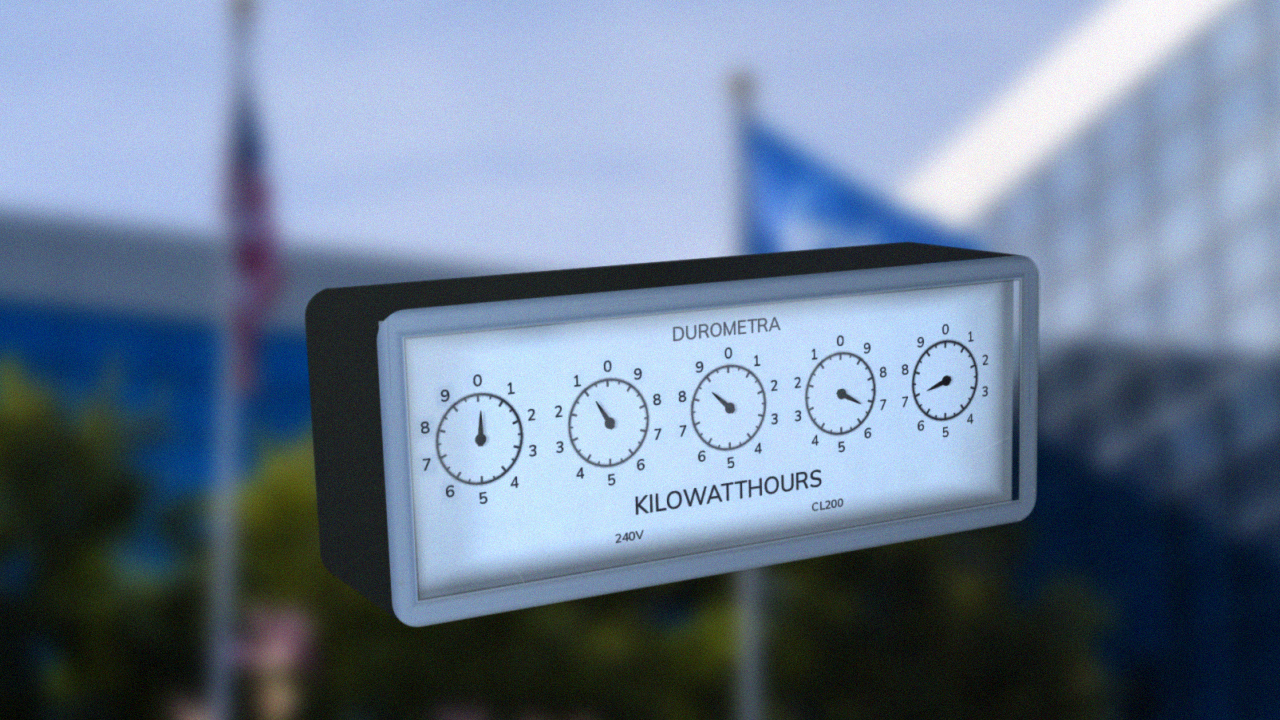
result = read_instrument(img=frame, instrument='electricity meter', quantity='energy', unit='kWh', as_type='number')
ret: 867 kWh
